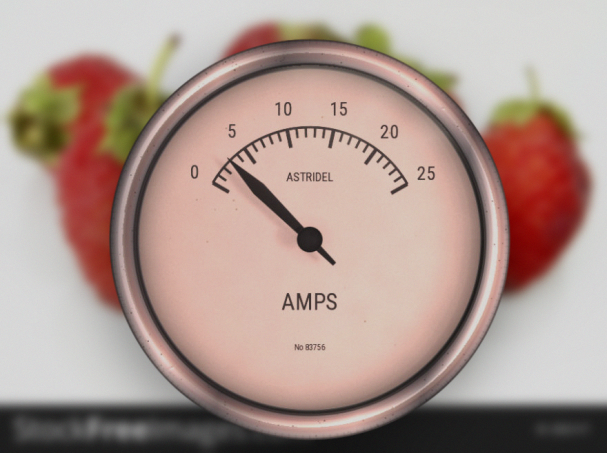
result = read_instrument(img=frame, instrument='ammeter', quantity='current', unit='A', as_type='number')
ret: 3 A
